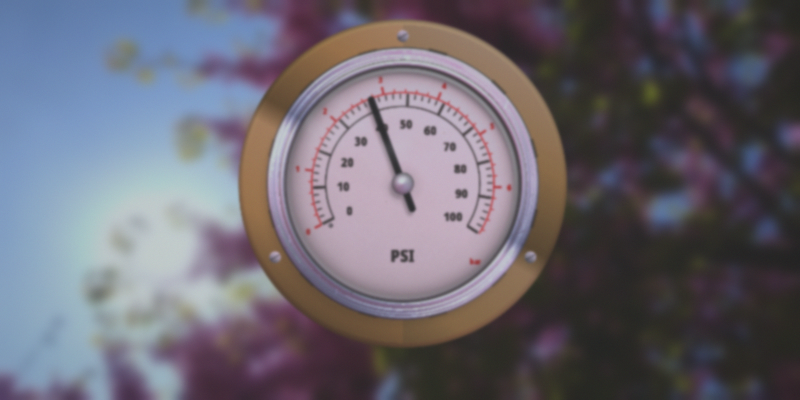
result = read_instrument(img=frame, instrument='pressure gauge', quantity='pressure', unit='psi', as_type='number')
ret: 40 psi
